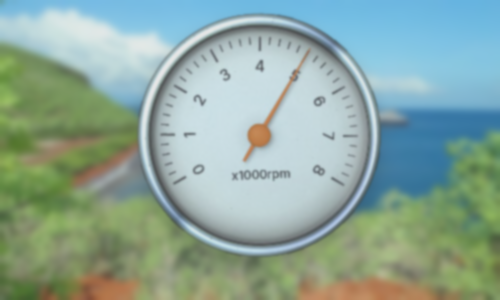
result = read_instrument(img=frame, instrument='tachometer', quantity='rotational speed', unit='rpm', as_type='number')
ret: 5000 rpm
